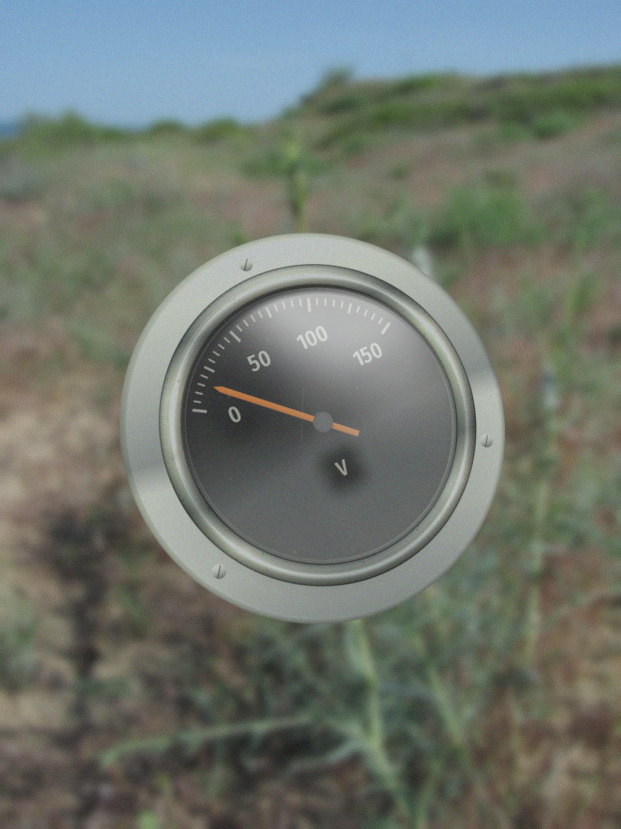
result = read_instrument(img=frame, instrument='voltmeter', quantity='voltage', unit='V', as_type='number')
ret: 15 V
